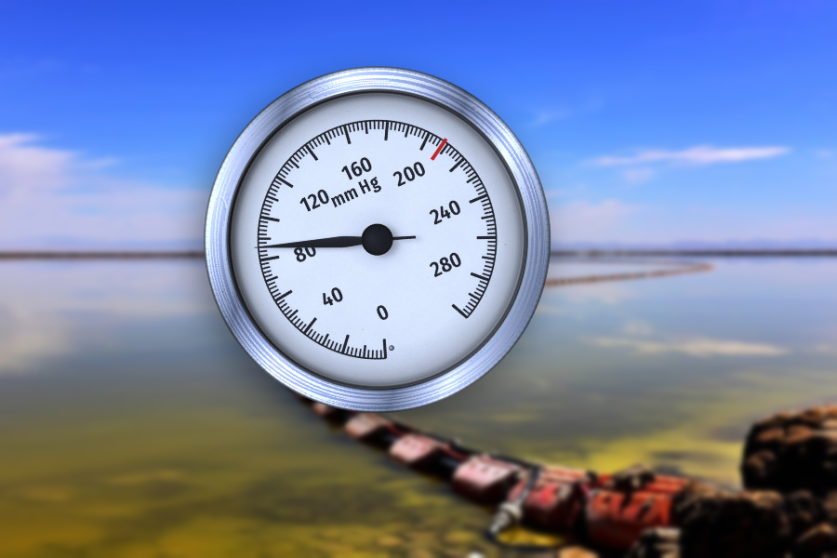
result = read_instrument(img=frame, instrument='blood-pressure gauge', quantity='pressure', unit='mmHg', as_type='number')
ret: 86 mmHg
